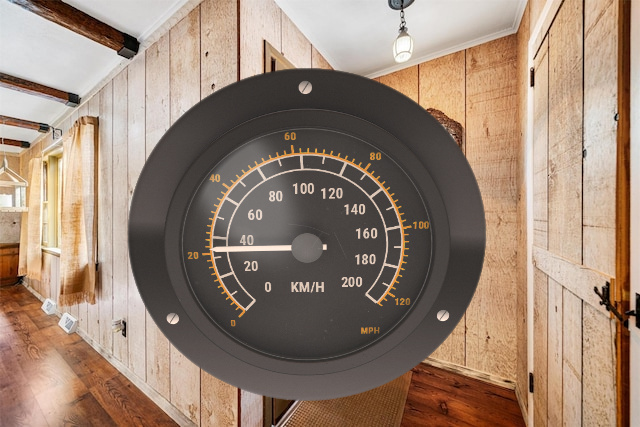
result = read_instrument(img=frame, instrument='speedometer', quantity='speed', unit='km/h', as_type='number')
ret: 35 km/h
